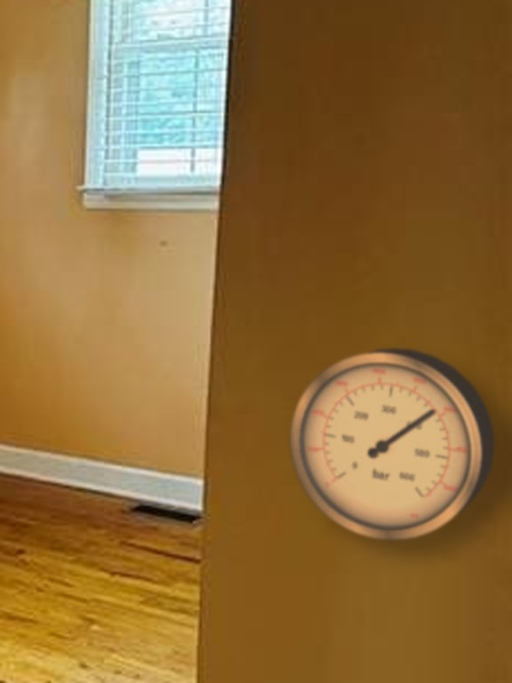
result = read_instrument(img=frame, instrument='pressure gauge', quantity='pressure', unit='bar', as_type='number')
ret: 400 bar
